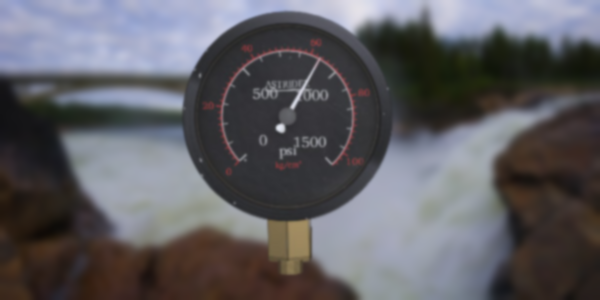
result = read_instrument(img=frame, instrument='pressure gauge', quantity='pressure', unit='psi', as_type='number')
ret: 900 psi
